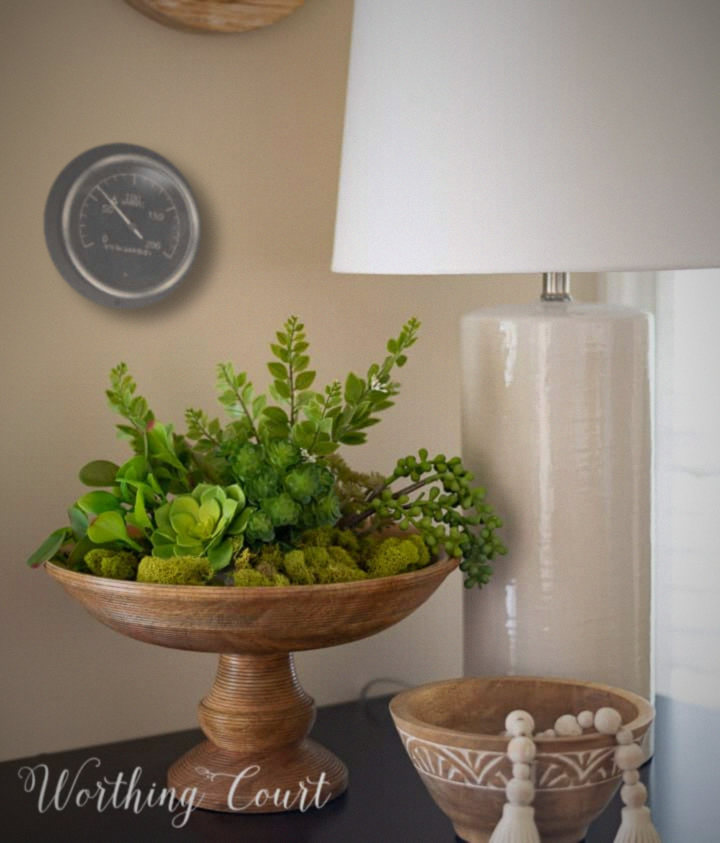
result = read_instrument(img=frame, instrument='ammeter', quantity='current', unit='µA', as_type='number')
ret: 60 µA
